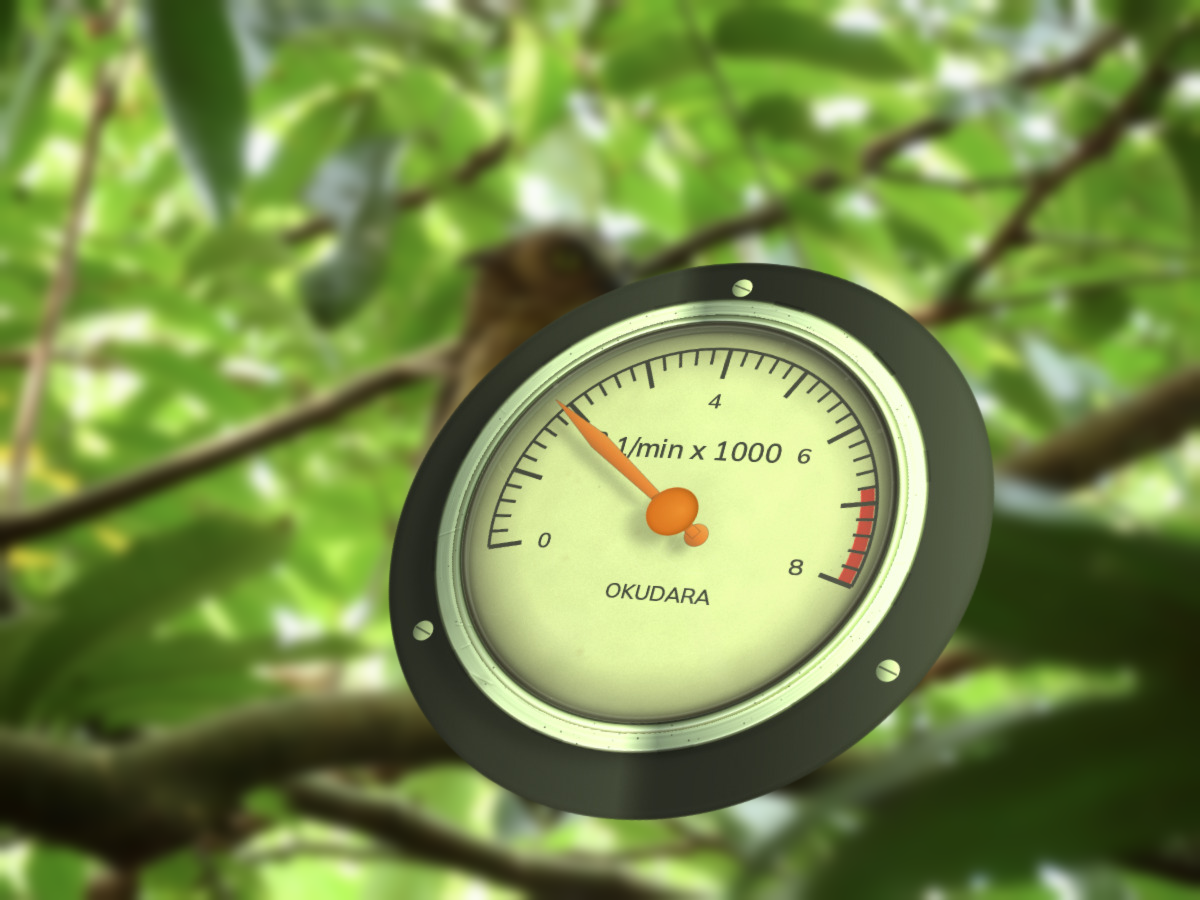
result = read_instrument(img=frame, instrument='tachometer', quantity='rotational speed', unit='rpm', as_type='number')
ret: 1900 rpm
